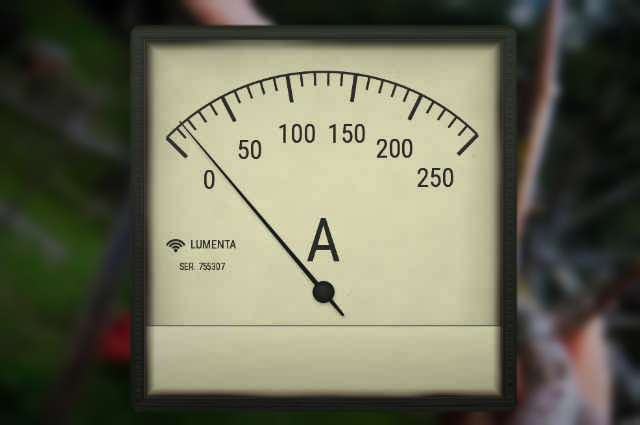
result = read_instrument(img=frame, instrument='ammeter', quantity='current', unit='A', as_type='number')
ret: 15 A
